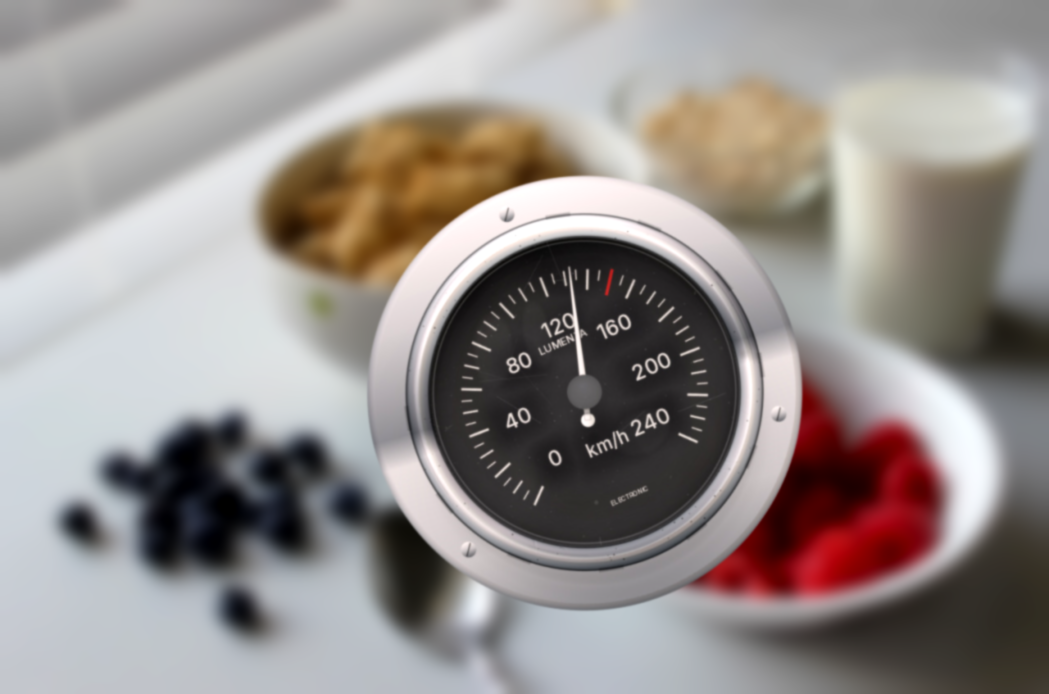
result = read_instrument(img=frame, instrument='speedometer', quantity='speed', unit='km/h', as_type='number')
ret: 132.5 km/h
